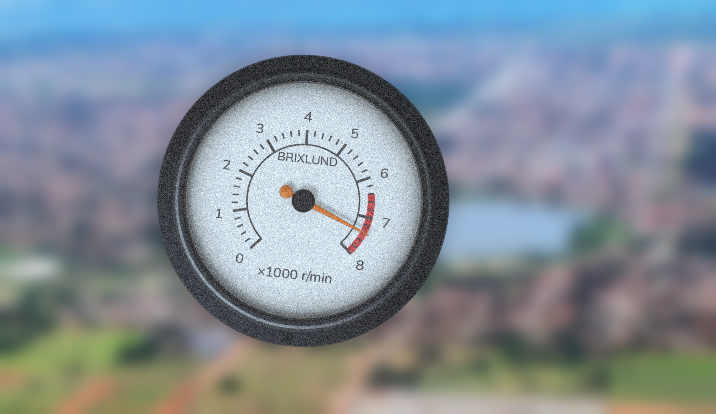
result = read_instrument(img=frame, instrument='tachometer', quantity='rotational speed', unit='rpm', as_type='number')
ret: 7400 rpm
